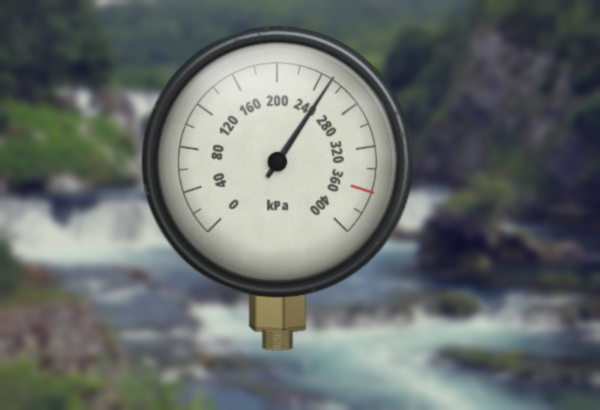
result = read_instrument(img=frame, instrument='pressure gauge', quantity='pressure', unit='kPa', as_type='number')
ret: 250 kPa
